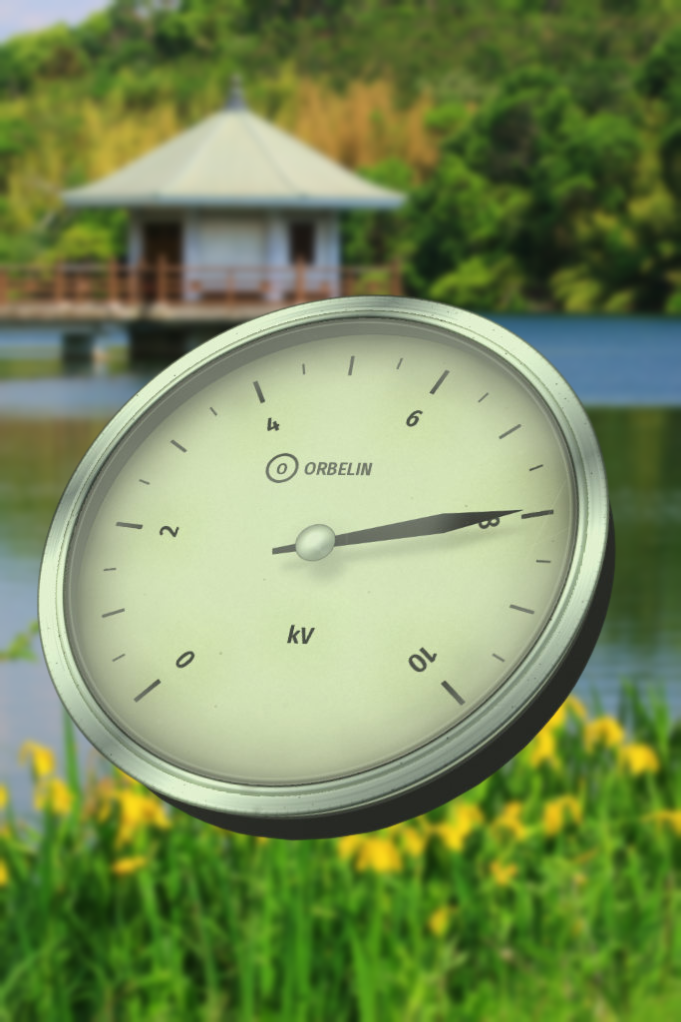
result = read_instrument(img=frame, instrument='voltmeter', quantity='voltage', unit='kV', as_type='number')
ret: 8 kV
